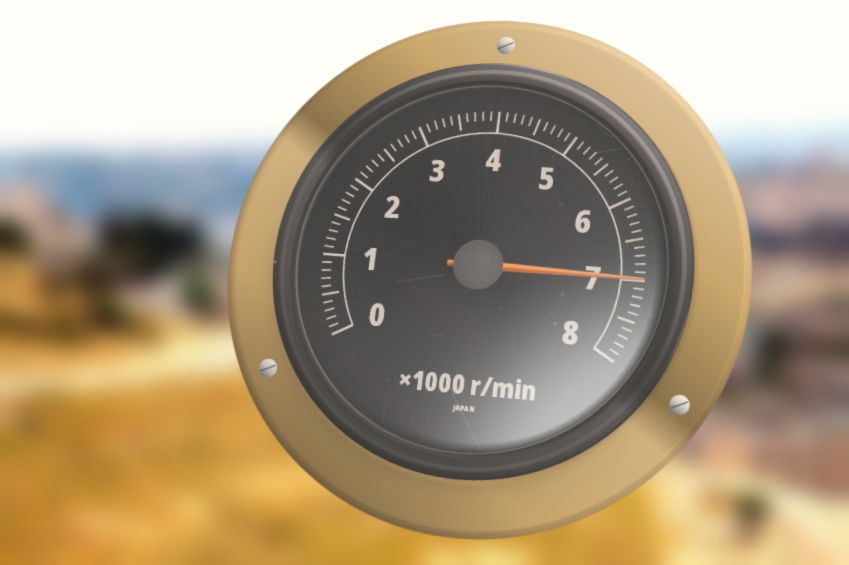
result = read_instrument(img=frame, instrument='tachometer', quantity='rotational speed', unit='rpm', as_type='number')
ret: 7000 rpm
